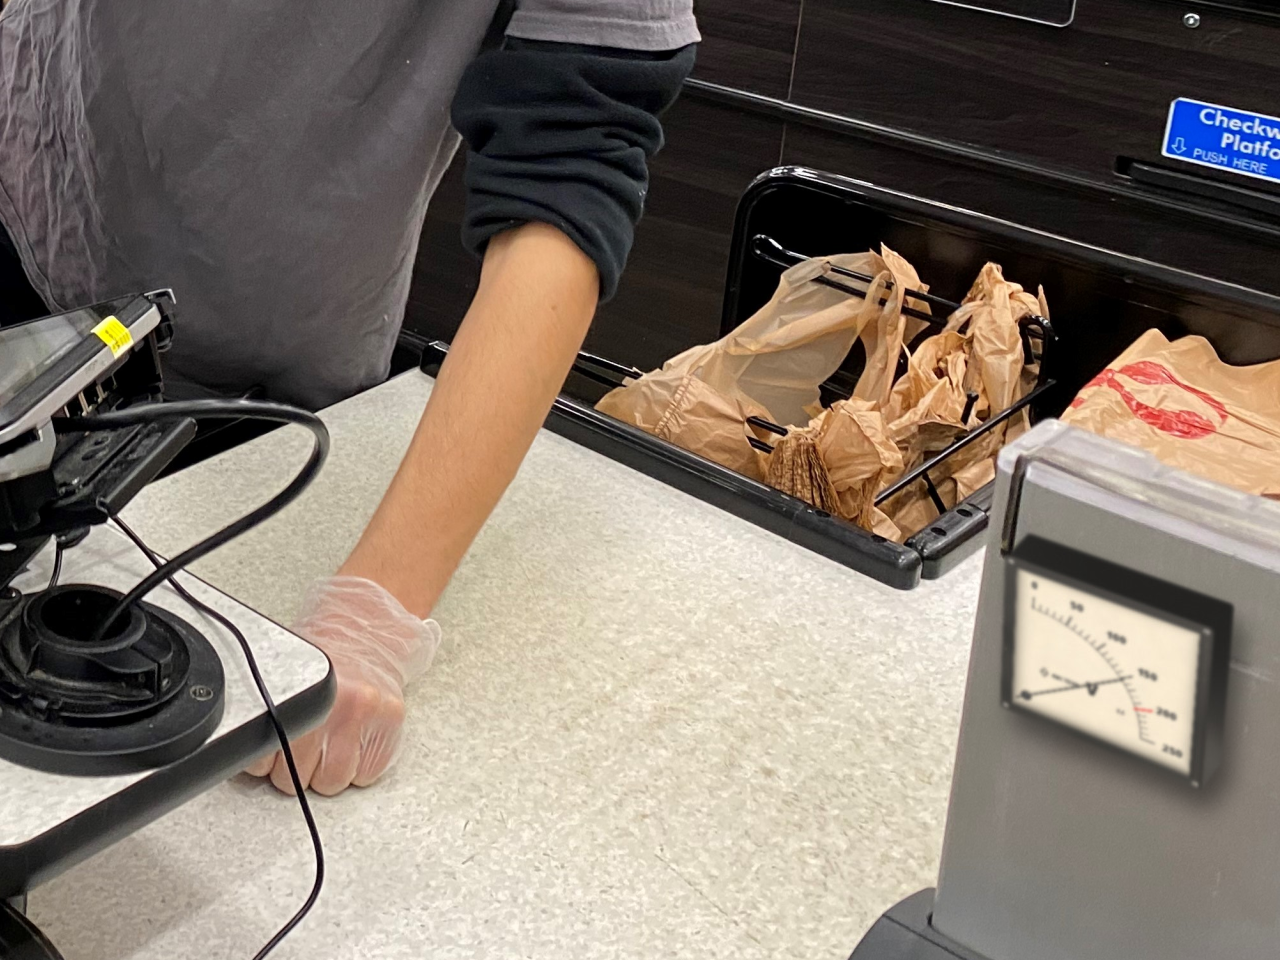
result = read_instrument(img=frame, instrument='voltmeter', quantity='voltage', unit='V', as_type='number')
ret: 150 V
